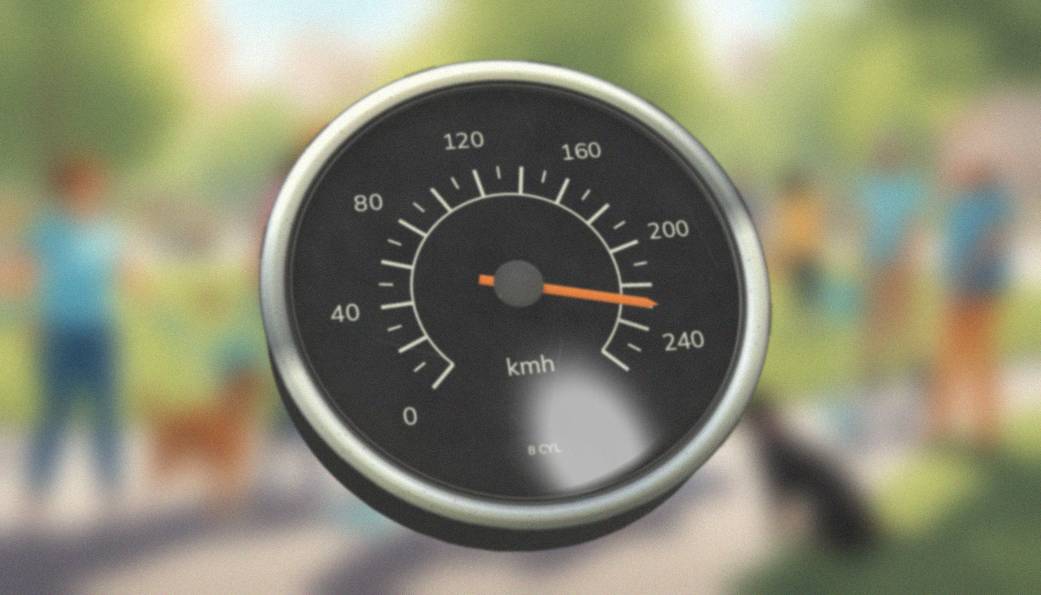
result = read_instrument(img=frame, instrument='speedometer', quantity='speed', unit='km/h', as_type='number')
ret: 230 km/h
